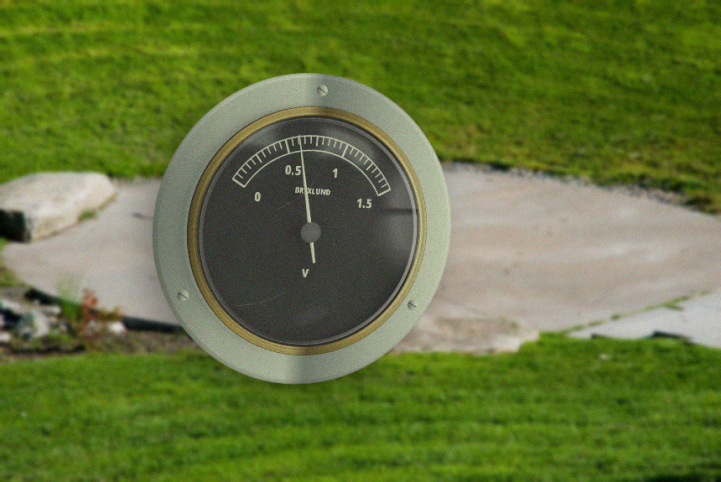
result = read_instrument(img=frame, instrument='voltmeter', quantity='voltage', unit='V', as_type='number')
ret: 0.6 V
